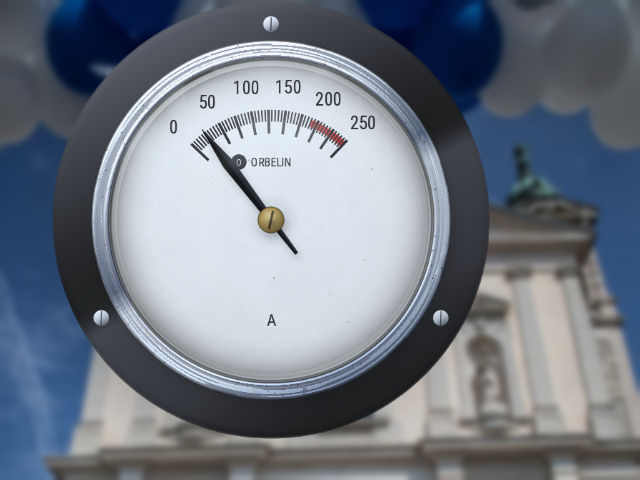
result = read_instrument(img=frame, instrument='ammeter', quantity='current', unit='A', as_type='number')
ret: 25 A
